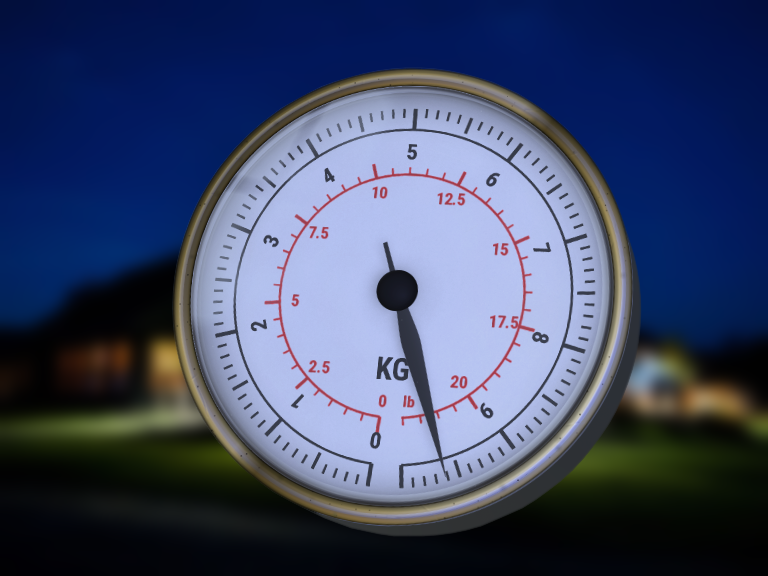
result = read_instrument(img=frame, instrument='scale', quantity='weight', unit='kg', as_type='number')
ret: 9.6 kg
